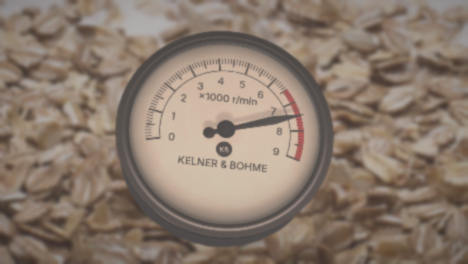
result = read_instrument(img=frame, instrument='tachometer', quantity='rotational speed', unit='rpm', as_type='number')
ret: 7500 rpm
